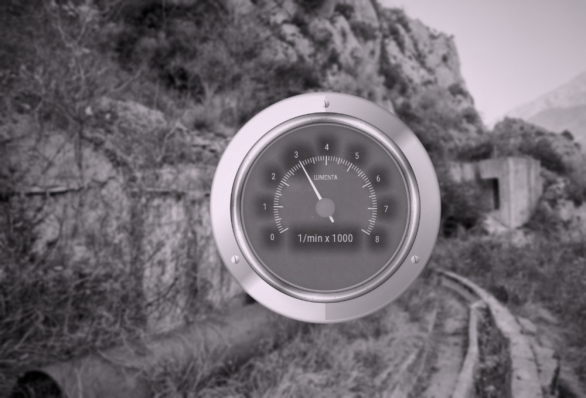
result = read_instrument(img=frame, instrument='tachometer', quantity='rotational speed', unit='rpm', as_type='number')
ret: 3000 rpm
